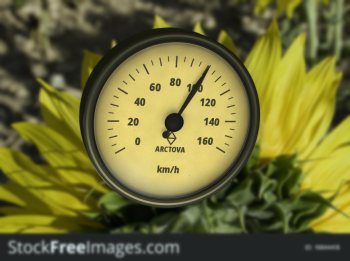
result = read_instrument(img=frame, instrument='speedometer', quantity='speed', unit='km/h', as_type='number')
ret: 100 km/h
